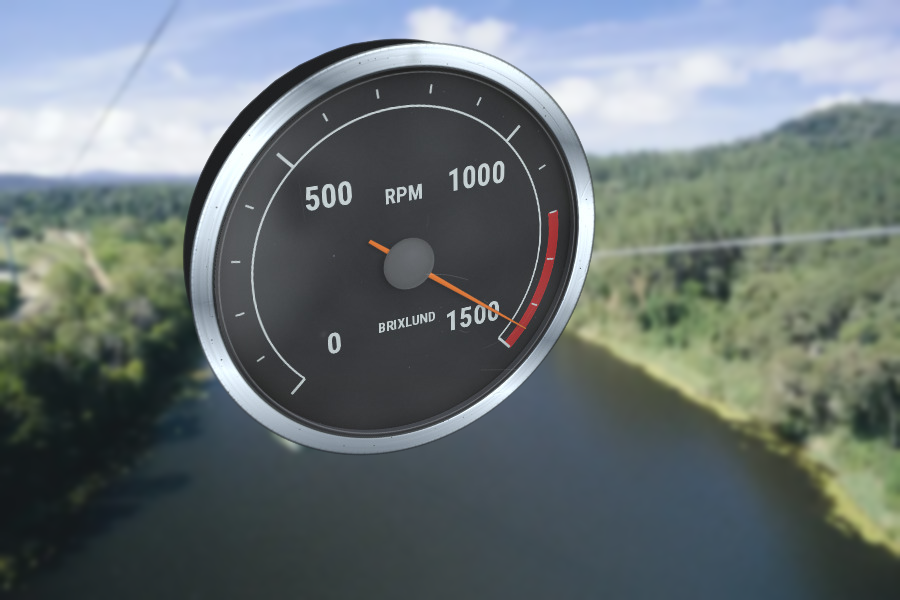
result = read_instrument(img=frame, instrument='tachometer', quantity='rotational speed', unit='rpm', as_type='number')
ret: 1450 rpm
